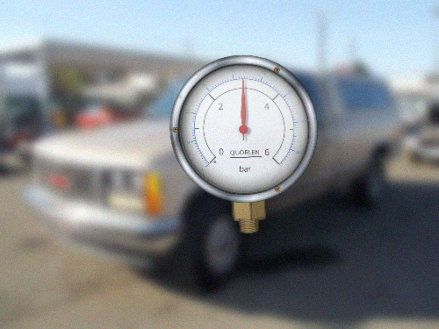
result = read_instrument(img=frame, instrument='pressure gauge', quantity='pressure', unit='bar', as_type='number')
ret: 3 bar
